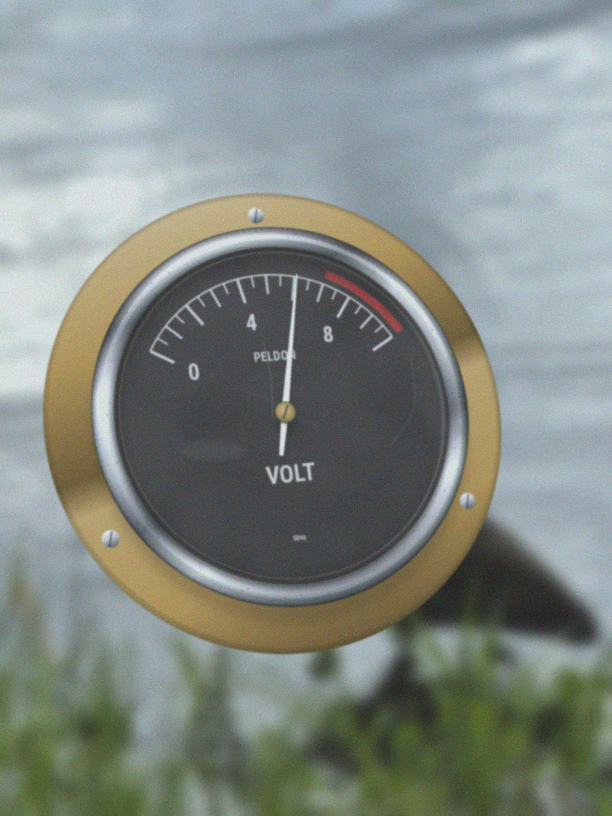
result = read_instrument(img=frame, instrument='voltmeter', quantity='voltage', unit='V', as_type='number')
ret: 6 V
